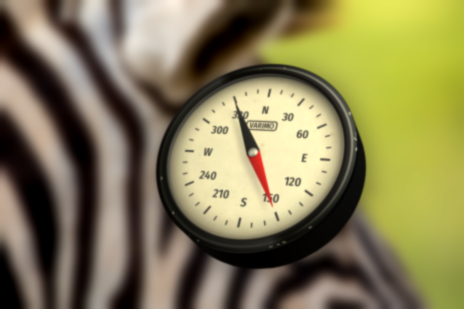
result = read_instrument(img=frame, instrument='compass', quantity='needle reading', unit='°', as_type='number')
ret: 150 °
